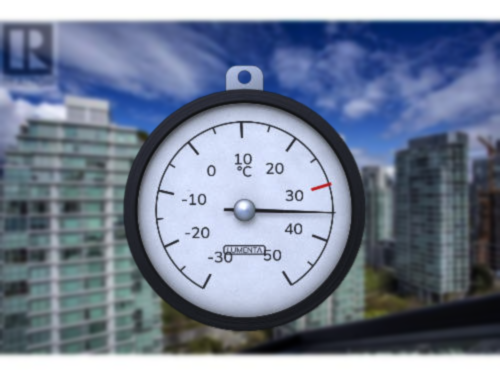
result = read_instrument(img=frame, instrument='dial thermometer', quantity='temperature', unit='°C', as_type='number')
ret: 35 °C
